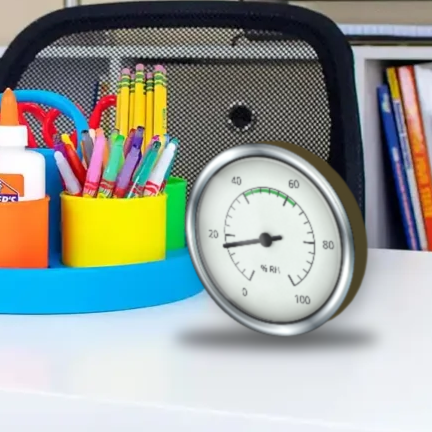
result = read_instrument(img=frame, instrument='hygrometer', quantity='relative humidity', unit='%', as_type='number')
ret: 16 %
